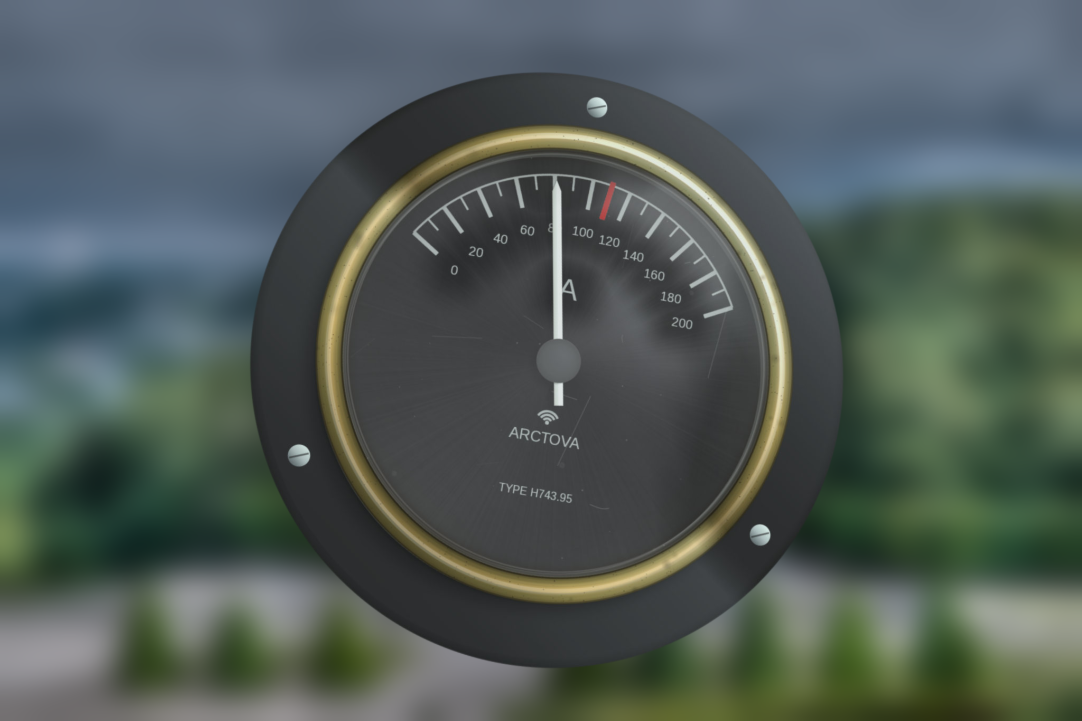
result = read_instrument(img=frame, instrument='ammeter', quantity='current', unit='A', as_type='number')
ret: 80 A
